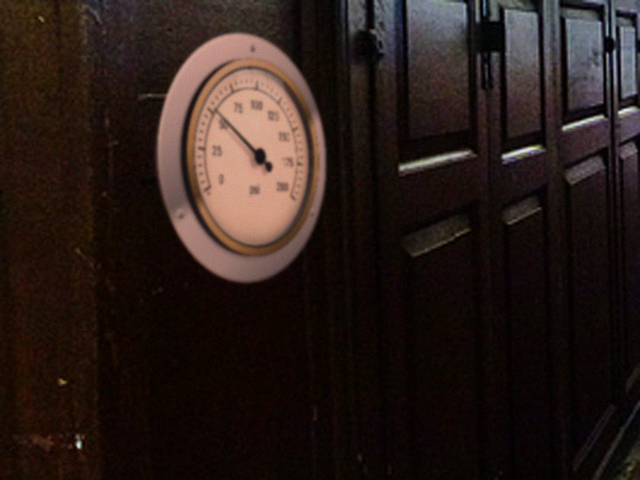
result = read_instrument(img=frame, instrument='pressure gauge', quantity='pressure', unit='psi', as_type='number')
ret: 50 psi
